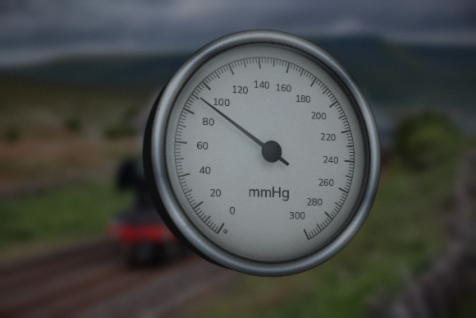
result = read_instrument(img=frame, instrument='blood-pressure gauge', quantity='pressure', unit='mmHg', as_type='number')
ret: 90 mmHg
